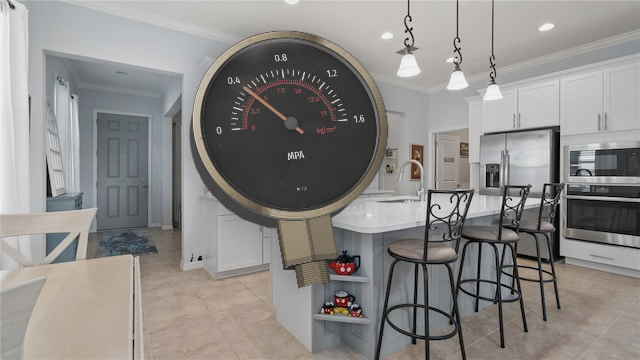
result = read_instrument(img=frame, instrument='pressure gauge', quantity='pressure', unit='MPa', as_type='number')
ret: 0.4 MPa
